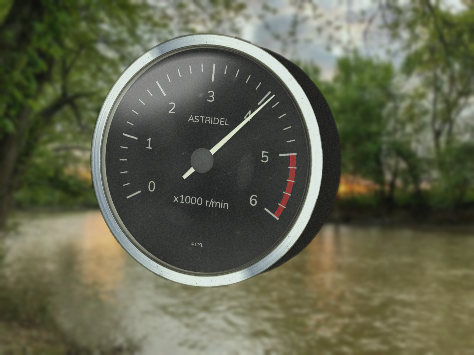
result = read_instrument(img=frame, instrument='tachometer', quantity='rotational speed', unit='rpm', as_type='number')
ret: 4100 rpm
